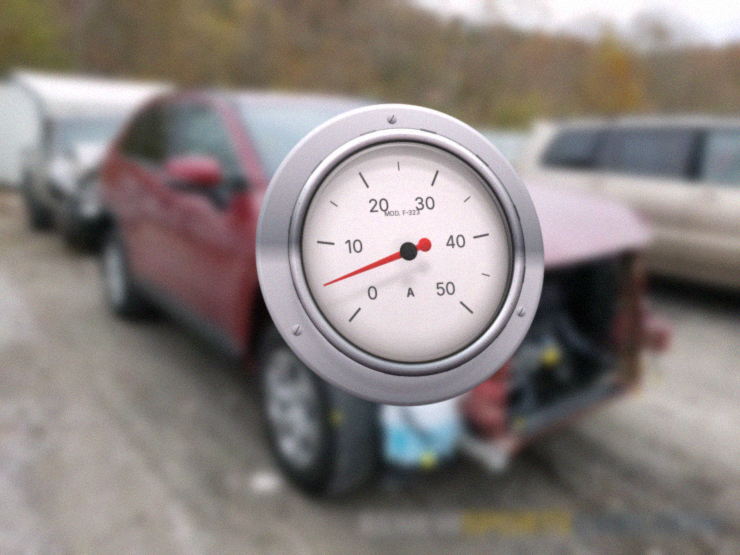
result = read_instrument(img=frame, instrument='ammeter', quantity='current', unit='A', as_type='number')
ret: 5 A
